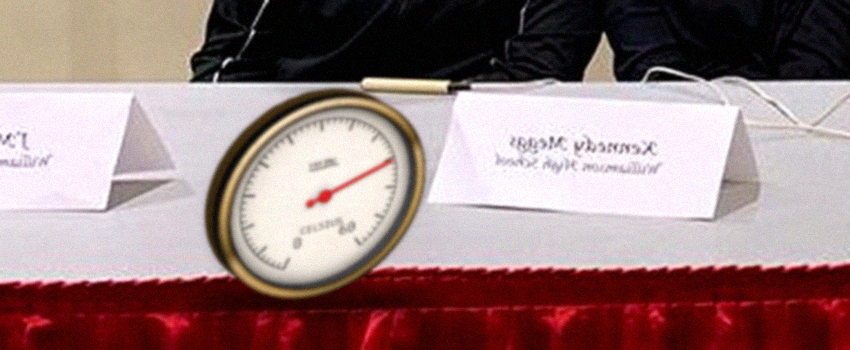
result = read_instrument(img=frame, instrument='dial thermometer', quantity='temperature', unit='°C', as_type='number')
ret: 45 °C
